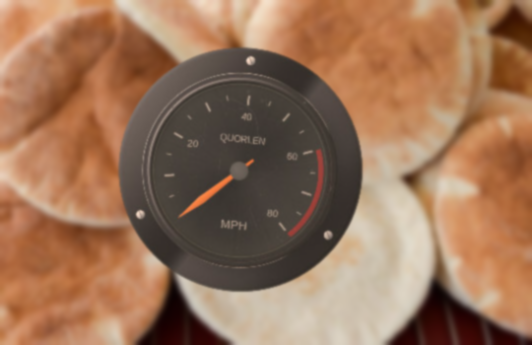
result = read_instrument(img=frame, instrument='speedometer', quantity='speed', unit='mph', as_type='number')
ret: 0 mph
